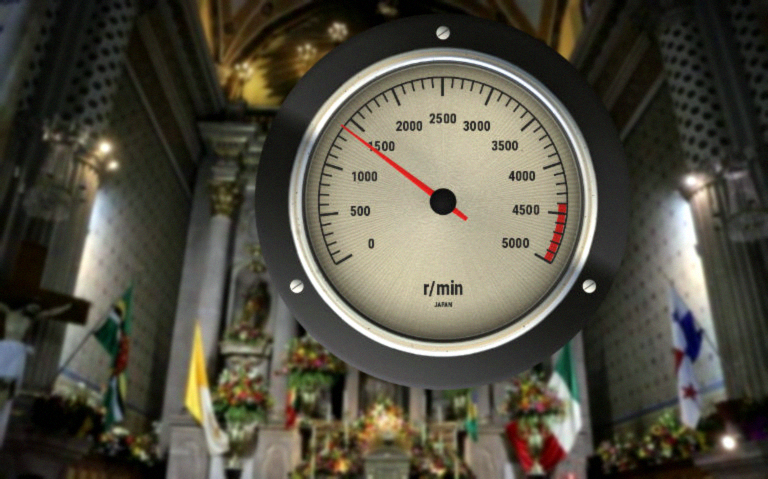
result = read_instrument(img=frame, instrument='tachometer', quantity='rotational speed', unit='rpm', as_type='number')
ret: 1400 rpm
